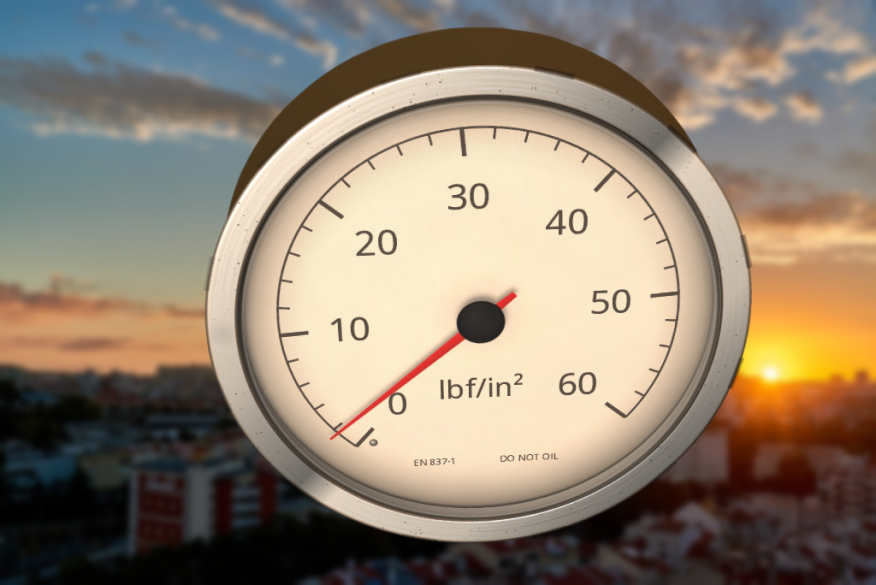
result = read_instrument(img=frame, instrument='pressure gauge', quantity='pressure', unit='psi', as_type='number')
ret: 2 psi
